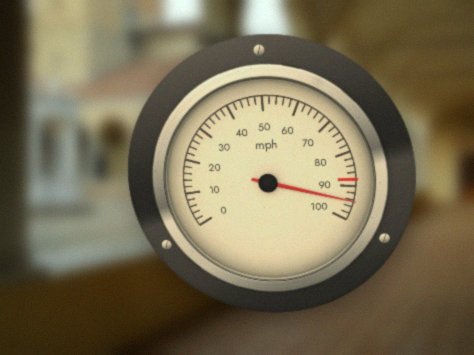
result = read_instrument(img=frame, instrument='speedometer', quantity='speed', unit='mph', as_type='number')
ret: 94 mph
